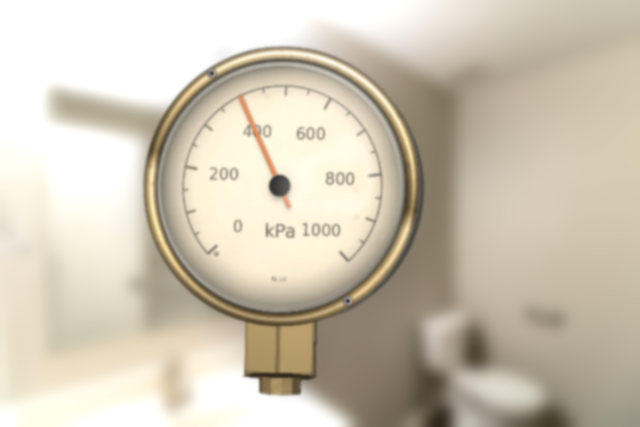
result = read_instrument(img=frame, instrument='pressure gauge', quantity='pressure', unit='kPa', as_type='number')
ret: 400 kPa
